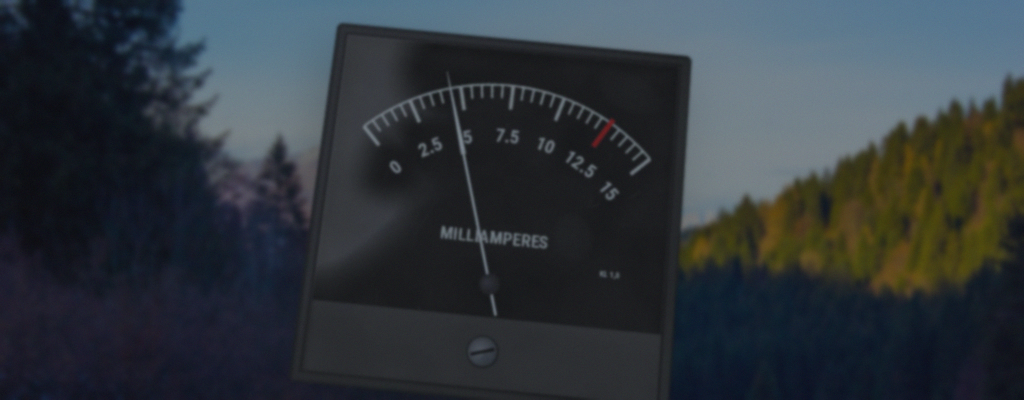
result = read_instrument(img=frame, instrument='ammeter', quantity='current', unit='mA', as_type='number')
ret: 4.5 mA
